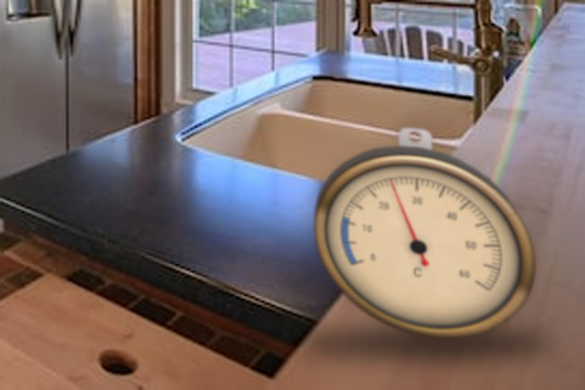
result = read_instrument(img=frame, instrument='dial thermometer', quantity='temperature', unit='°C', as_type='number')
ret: 25 °C
